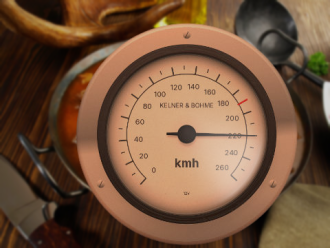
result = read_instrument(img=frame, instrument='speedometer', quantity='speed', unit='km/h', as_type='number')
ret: 220 km/h
